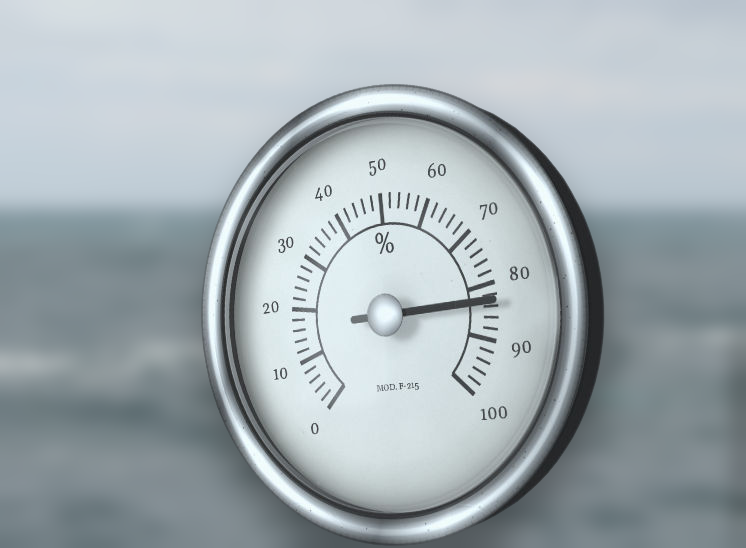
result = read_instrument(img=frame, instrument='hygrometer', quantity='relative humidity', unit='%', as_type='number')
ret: 83 %
